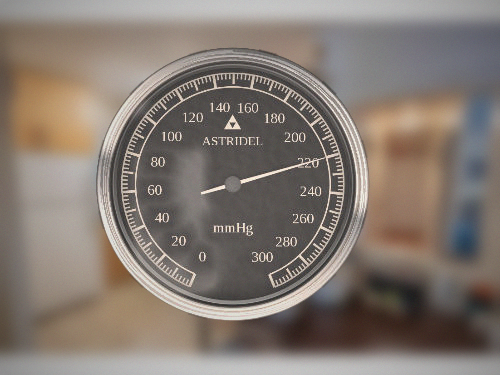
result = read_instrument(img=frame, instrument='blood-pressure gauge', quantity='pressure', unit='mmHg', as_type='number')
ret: 220 mmHg
